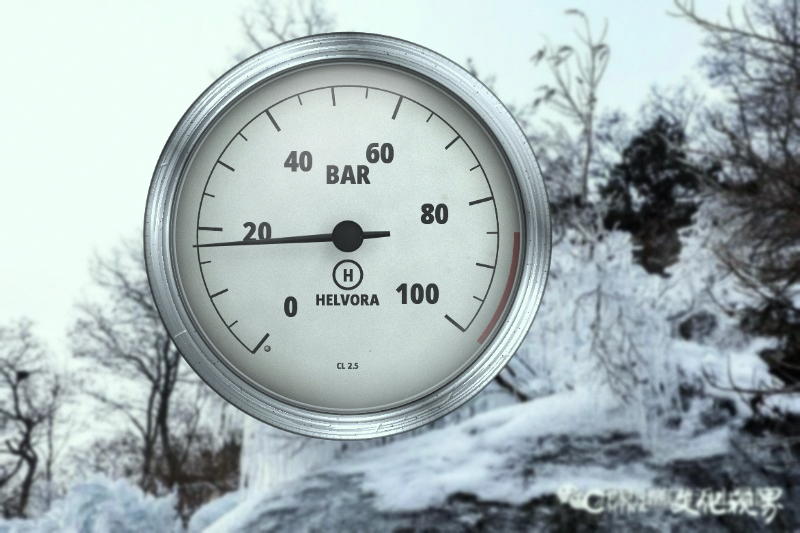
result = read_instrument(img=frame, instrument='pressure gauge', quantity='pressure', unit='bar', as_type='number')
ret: 17.5 bar
